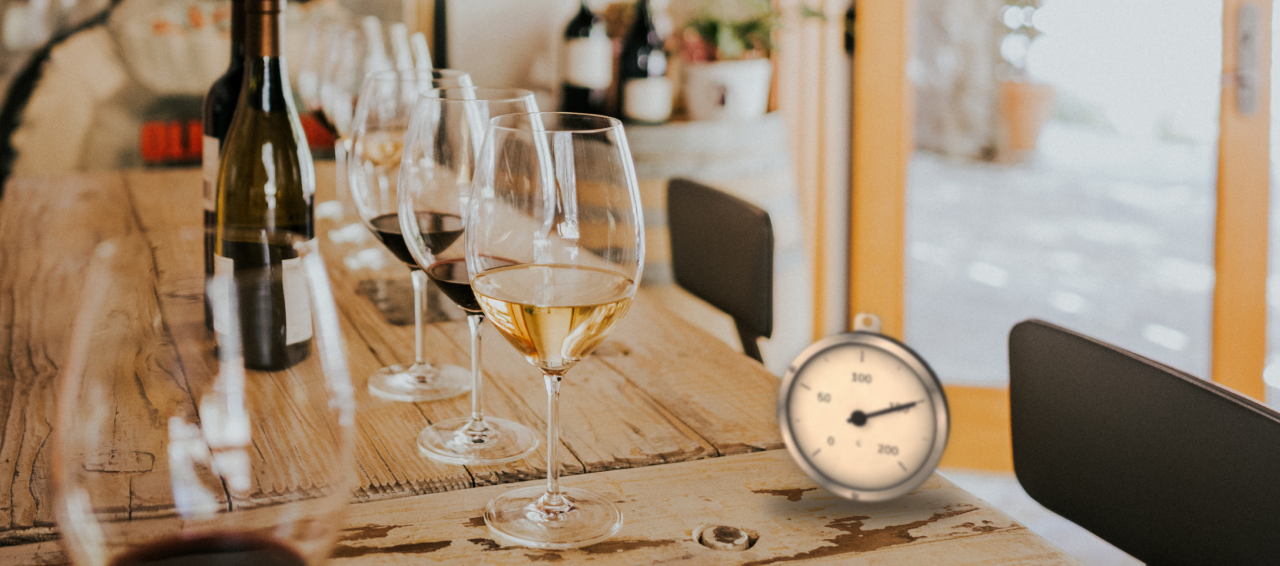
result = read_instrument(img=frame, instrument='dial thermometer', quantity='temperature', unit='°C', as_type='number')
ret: 150 °C
